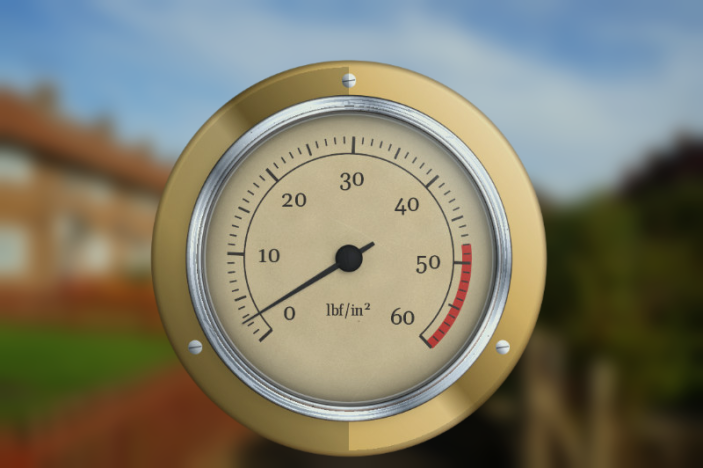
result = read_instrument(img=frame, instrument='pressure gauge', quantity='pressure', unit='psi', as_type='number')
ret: 2.5 psi
